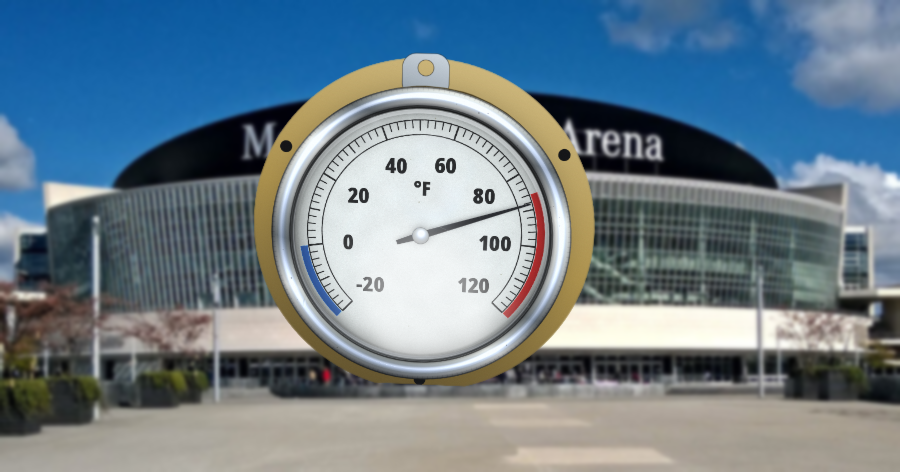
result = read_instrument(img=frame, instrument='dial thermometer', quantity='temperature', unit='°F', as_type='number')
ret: 88 °F
